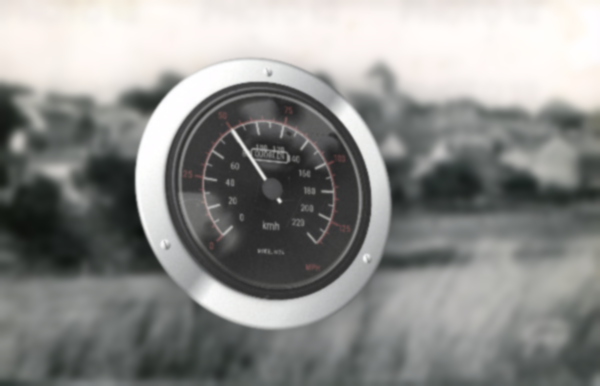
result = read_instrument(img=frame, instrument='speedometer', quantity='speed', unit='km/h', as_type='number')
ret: 80 km/h
